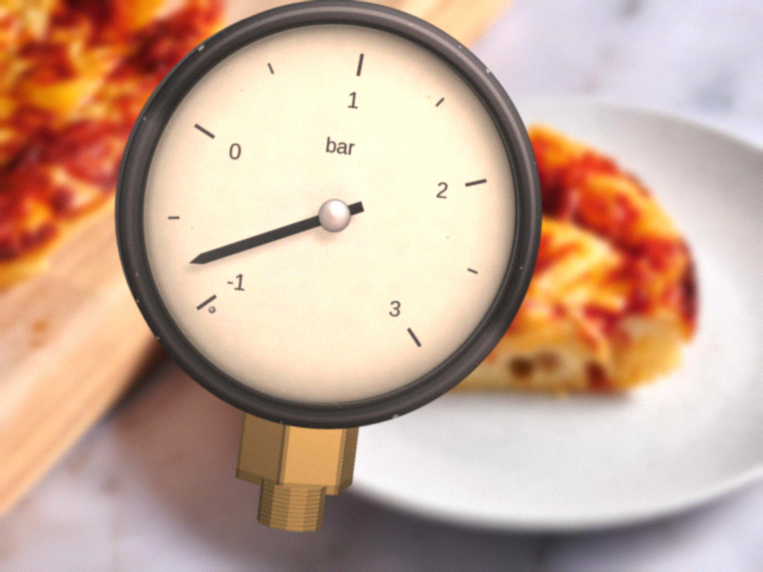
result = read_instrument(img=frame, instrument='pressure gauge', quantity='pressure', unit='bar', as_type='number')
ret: -0.75 bar
